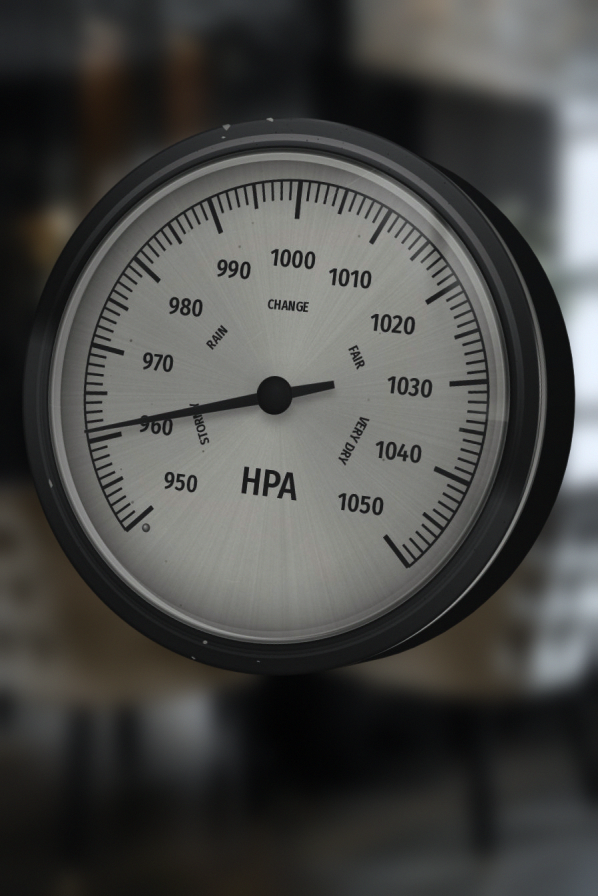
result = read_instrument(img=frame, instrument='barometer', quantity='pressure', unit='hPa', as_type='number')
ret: 961 hPa
